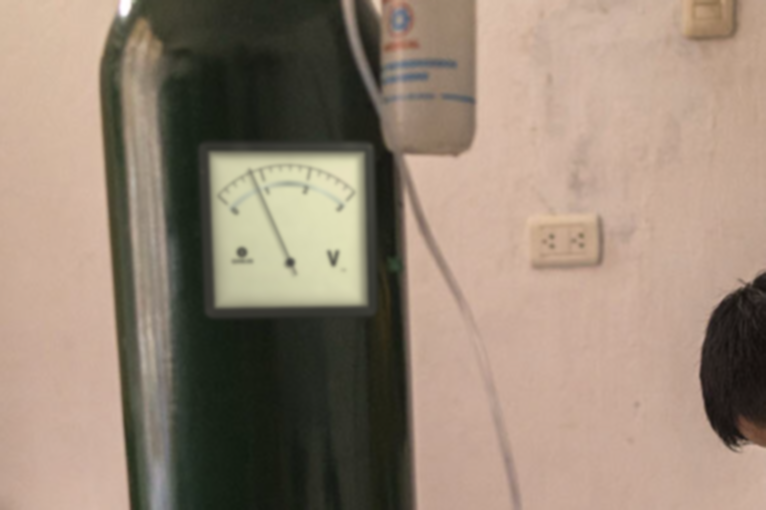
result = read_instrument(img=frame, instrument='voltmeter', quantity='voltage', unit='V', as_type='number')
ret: 0.8 V
